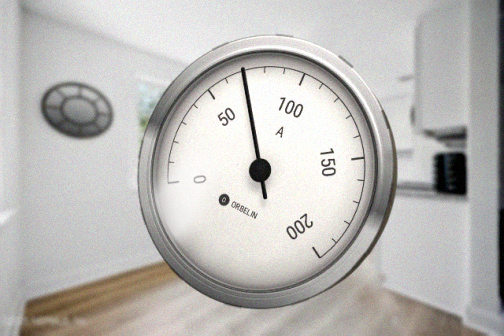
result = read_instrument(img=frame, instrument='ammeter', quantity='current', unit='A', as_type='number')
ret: 70 A
